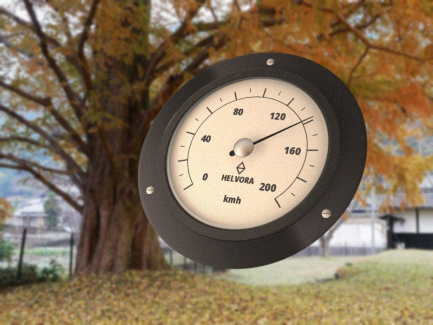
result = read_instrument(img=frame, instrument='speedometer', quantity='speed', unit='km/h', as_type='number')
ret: 140 km/h
